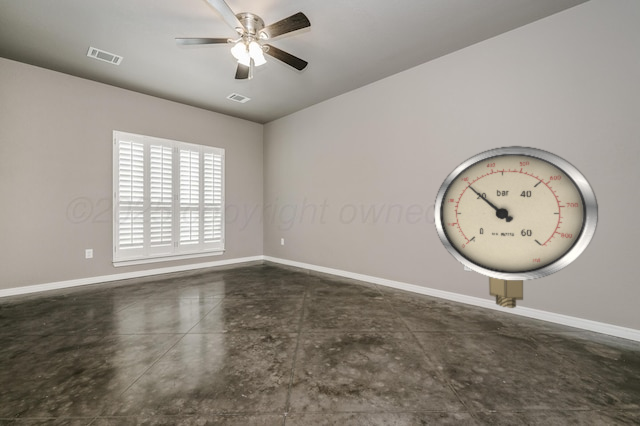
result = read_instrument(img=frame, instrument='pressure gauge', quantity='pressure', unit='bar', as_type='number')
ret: 20 bar
